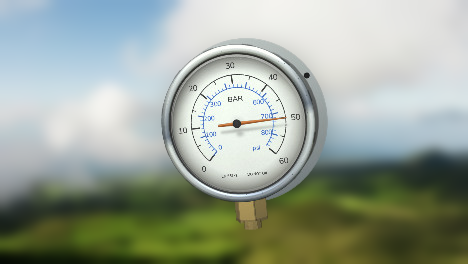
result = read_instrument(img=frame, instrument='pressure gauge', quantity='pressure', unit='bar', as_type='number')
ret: 50 bar
